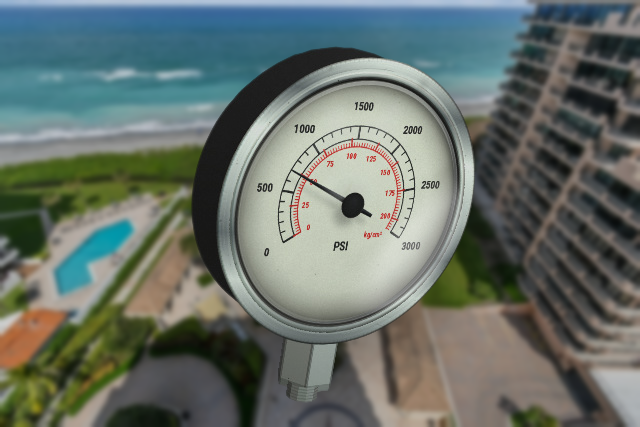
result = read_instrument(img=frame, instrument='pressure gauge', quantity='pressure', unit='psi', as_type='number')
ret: 700 psi
